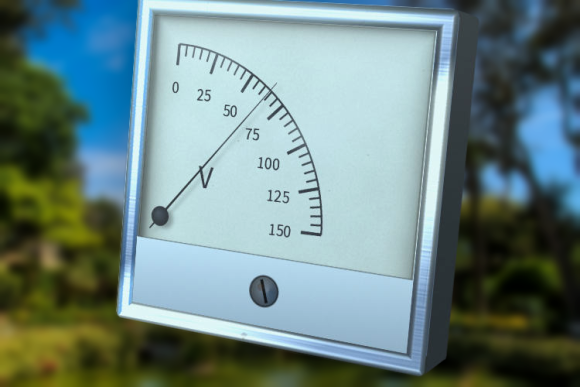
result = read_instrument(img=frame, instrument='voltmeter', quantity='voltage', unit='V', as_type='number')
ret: 65 V
